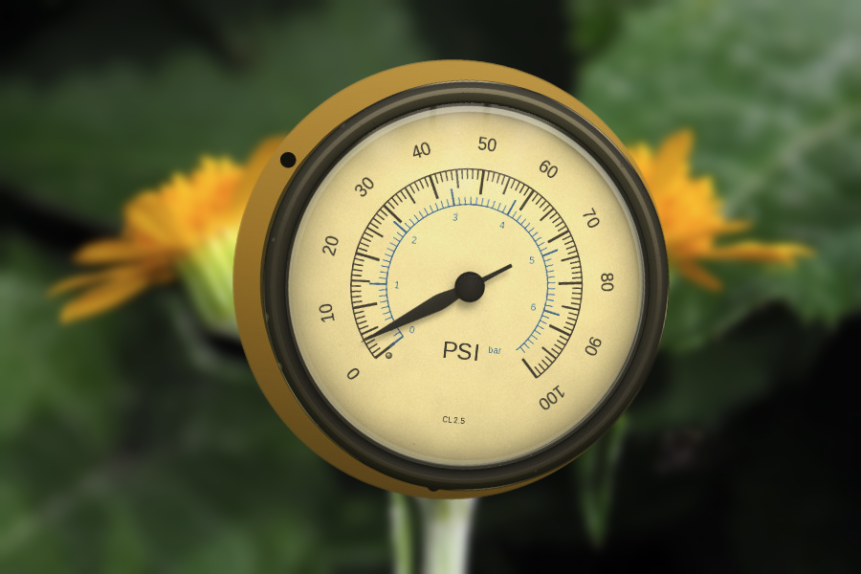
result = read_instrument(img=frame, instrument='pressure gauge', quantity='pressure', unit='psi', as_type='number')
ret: 4 psi
